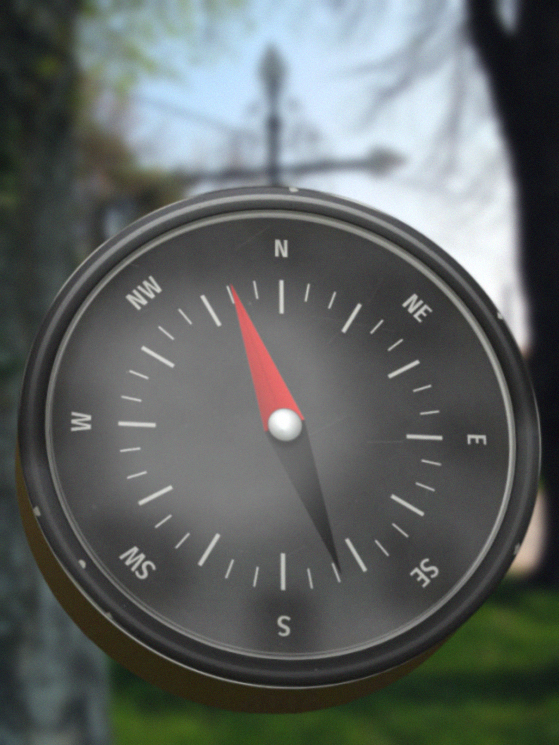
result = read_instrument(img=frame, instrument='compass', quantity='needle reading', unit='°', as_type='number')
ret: 340 °
